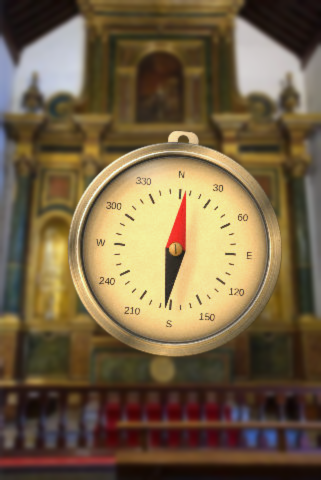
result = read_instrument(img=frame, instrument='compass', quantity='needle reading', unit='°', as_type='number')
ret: 5 °
